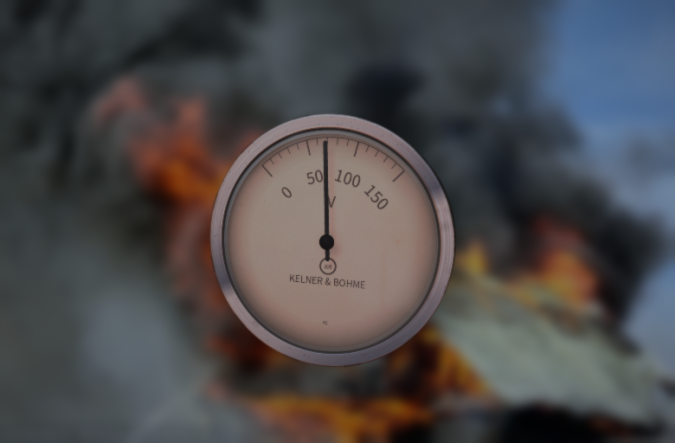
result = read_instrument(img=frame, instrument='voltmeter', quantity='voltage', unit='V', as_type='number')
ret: 70 V
